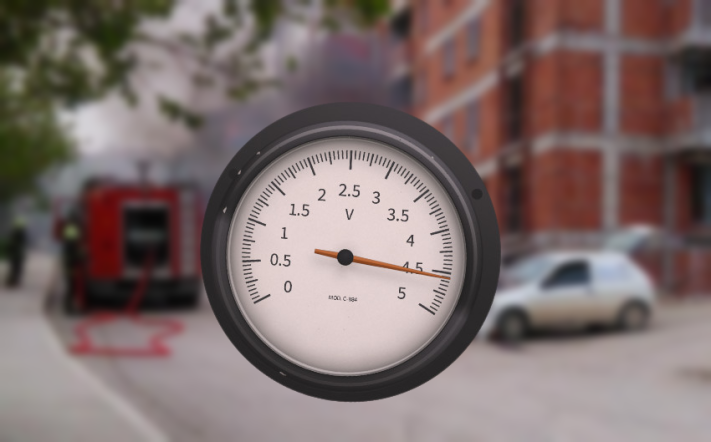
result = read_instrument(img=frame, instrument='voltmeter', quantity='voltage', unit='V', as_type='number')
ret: 4.55 V
